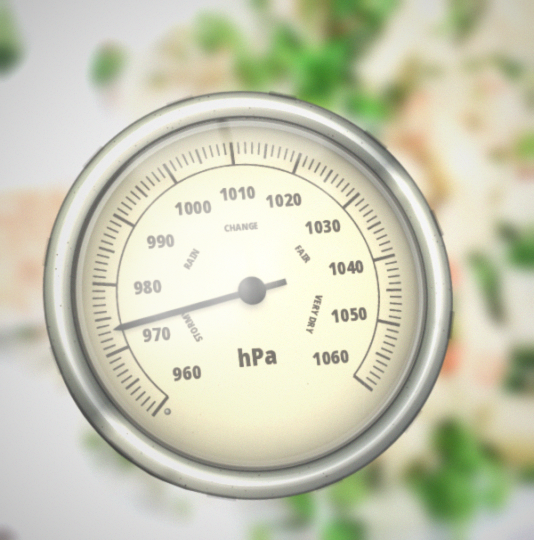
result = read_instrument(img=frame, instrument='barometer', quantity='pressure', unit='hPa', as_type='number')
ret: 973 hPa
